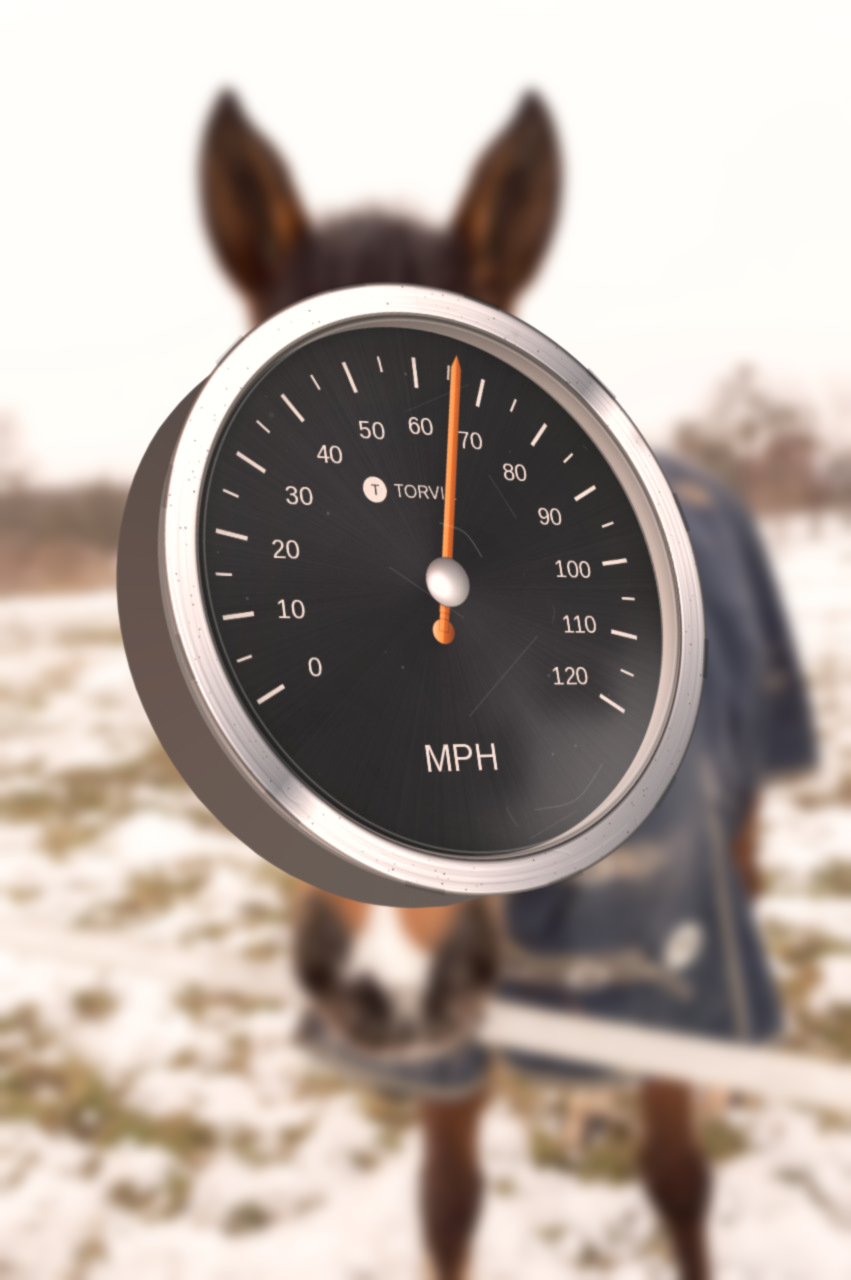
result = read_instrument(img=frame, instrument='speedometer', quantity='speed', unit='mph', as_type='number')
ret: 65 mph
